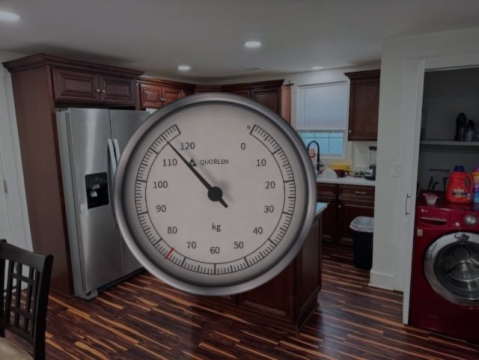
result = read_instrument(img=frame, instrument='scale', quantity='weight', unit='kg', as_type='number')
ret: 115 kg
